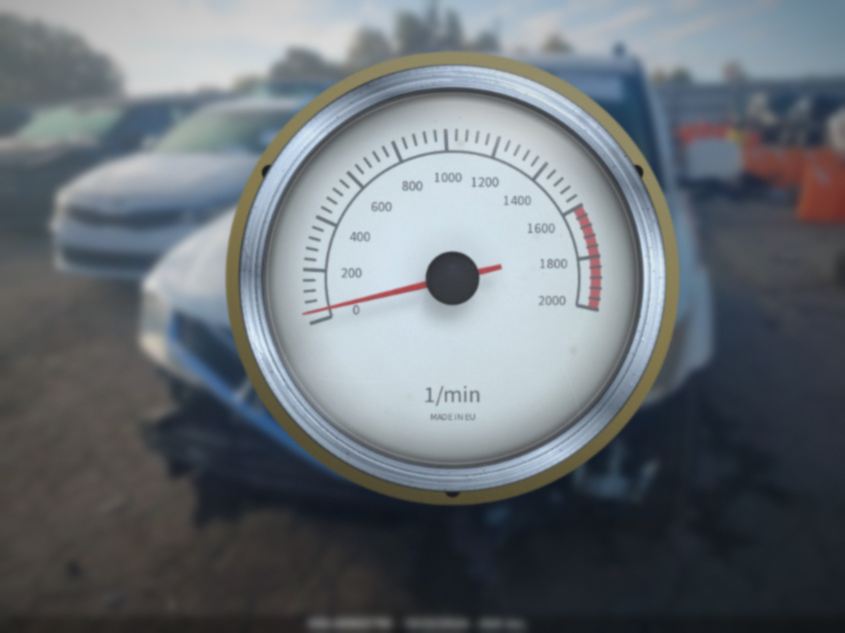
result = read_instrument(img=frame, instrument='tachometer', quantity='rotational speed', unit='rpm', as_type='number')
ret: 40 rpm
